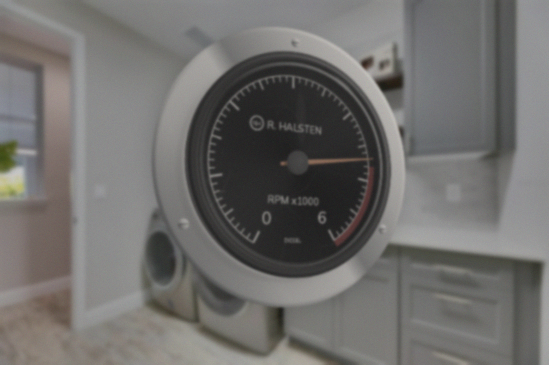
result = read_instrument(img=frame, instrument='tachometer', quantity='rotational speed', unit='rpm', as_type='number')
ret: 4700 rpm
